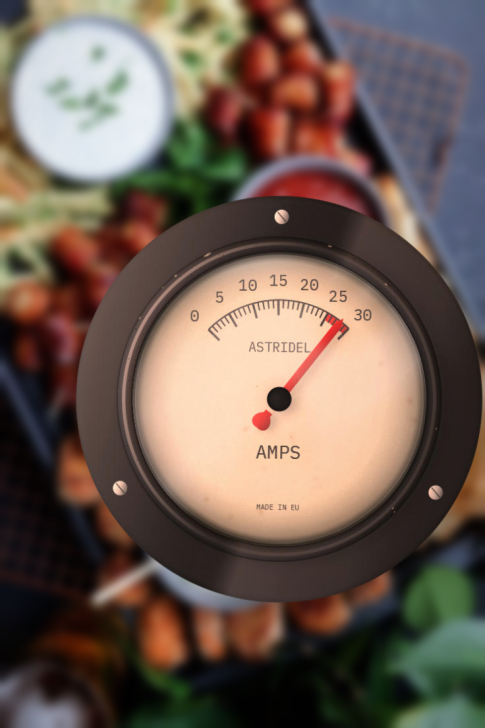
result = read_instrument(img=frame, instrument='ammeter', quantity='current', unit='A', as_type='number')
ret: 28 A
